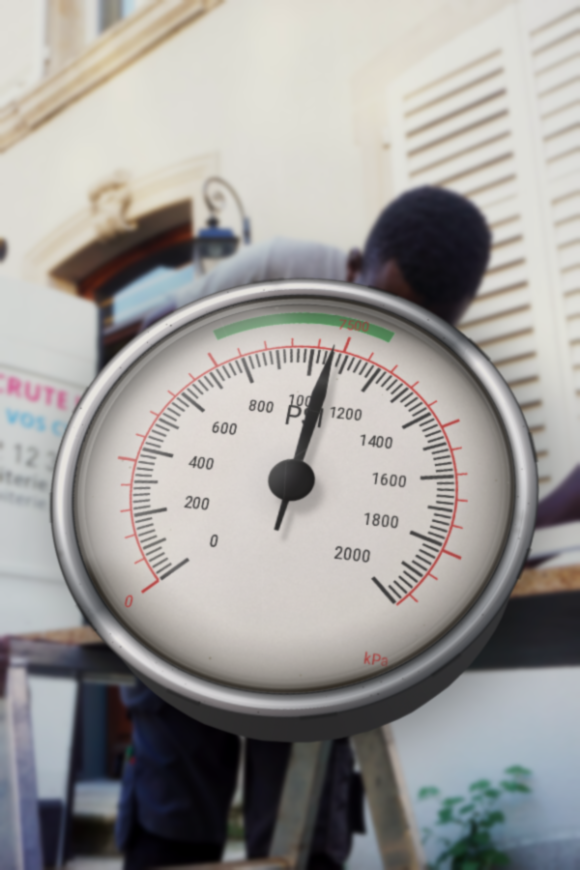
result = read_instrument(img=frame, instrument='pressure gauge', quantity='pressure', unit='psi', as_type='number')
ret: 1060 psi
